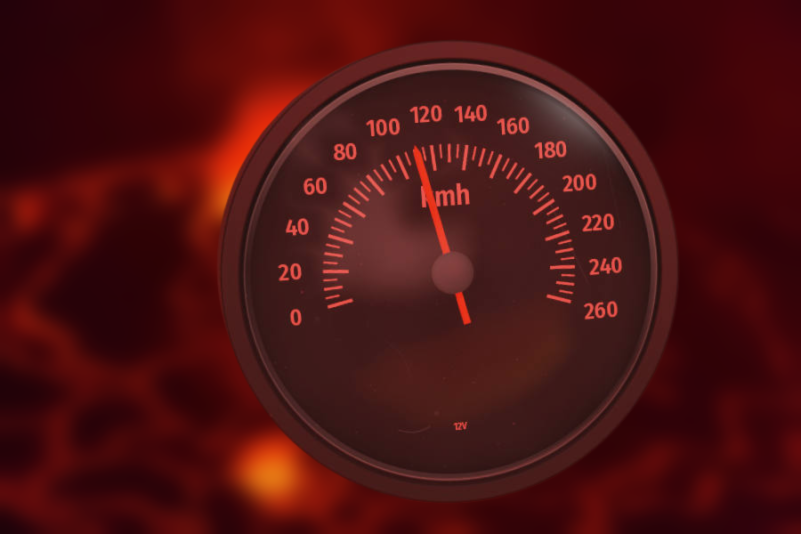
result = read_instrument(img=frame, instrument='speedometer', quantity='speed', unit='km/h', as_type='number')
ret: 110 km/h
